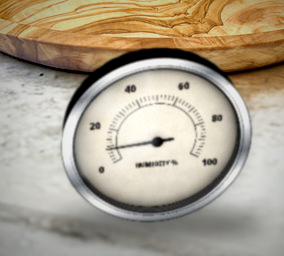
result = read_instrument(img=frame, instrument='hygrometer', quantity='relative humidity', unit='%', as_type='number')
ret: 10 %
